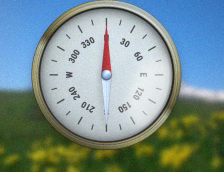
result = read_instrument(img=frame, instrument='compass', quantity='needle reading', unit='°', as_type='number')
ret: 0 °
